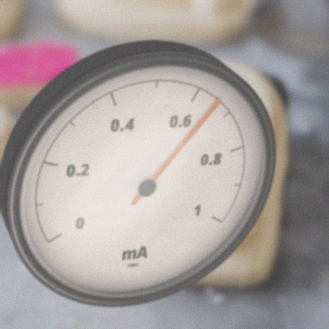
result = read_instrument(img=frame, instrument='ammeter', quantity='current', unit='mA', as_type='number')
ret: 0.65 mA
